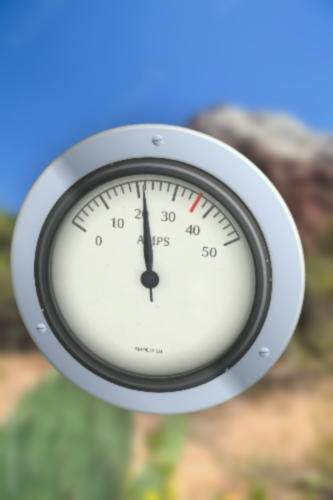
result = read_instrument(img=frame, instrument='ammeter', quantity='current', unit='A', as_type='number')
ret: 22 A
